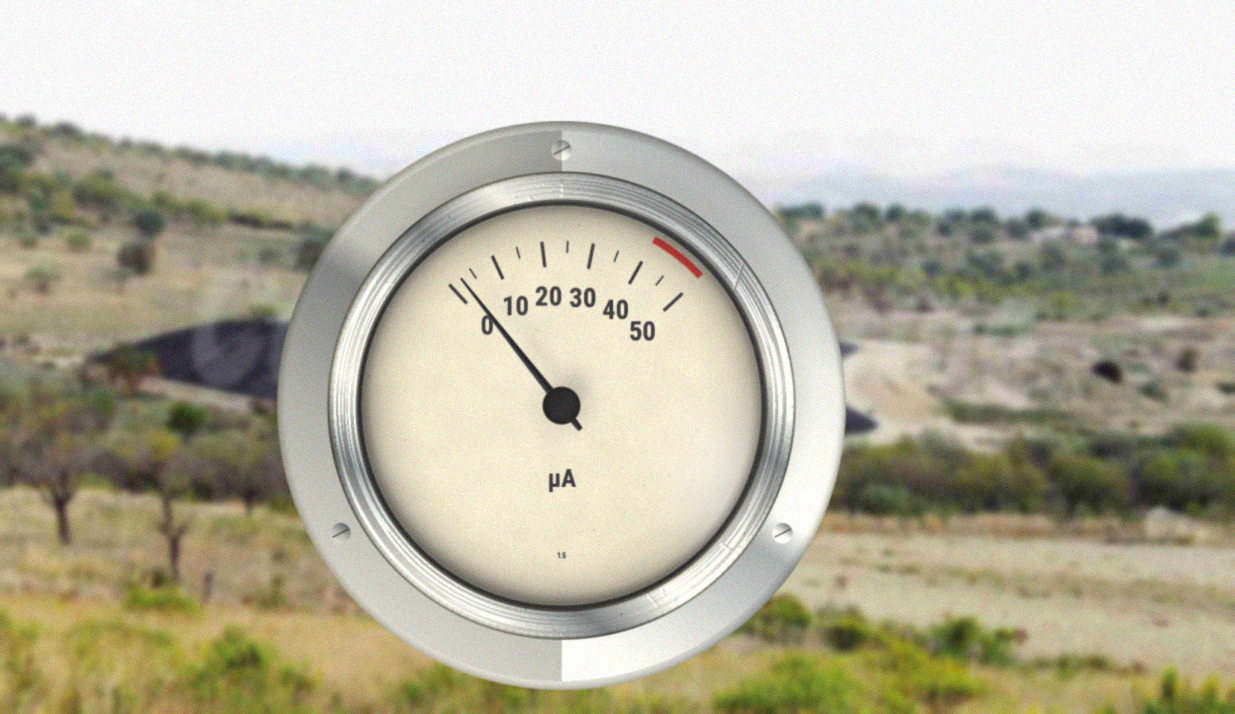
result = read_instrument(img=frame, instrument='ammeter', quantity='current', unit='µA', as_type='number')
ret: 2.5 µA
